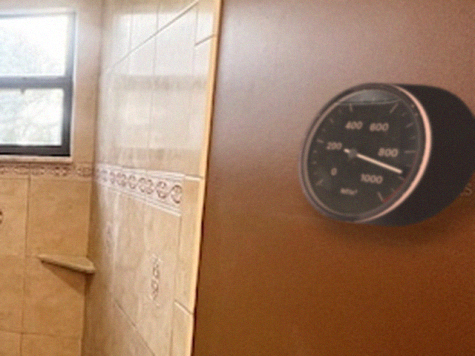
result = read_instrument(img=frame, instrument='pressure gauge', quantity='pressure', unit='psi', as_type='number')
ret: 875 psi
